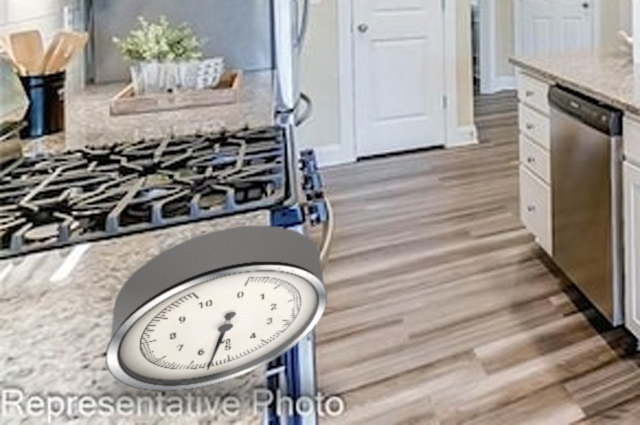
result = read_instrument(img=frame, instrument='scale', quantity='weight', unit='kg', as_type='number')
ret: 5.5 kg
